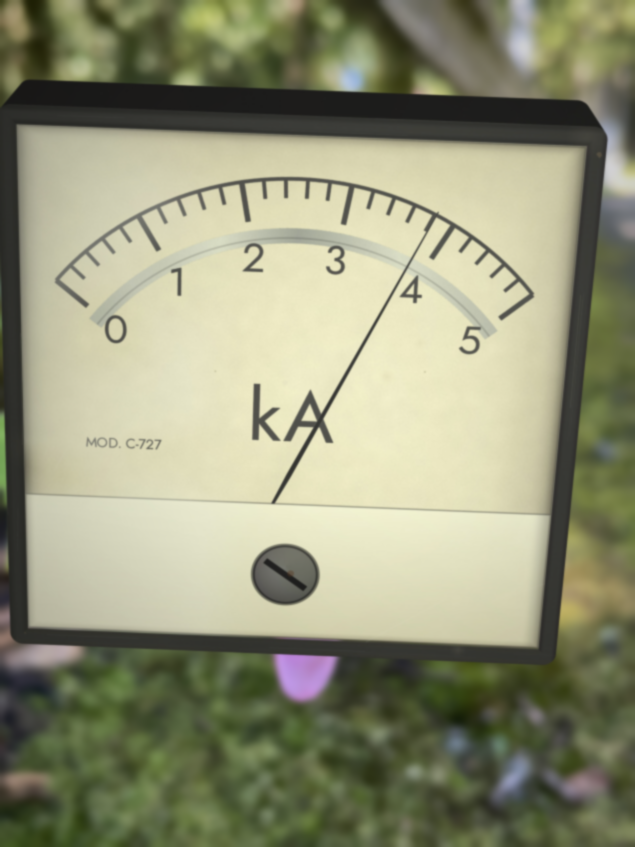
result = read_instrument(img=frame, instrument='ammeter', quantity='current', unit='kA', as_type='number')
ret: 3.8 kA
